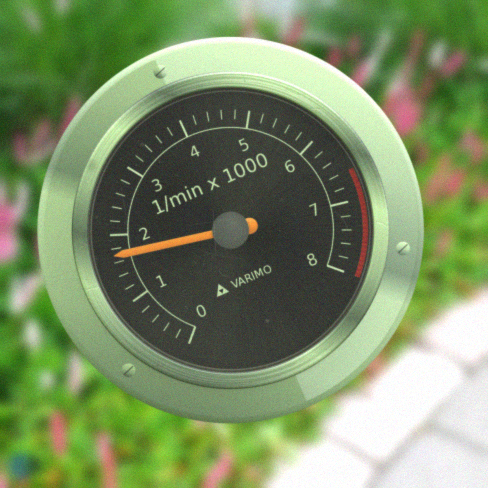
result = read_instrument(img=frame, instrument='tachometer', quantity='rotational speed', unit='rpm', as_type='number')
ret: 1700 rpm
